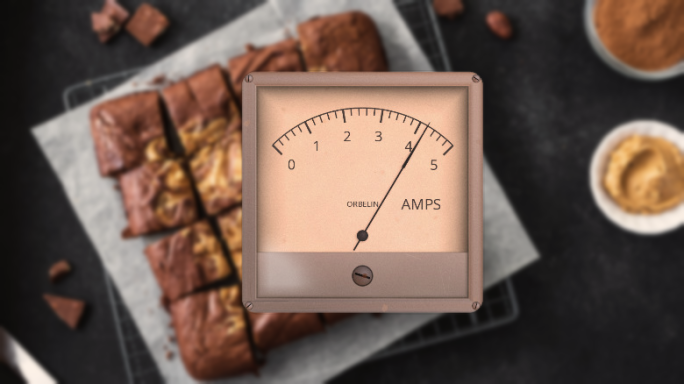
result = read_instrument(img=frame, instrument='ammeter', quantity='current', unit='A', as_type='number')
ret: 4.2 A
